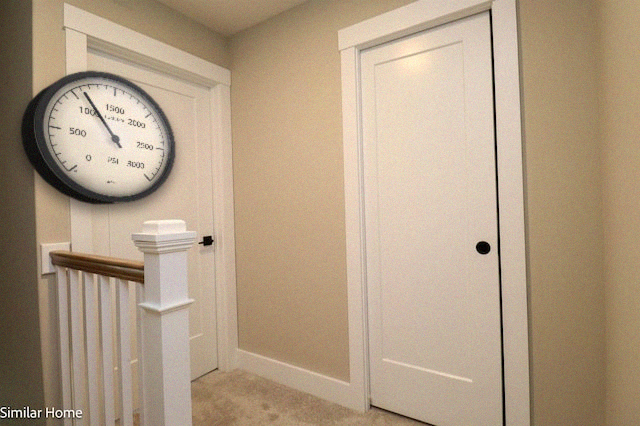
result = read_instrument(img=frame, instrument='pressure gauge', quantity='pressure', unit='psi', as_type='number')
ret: 1100 psi
